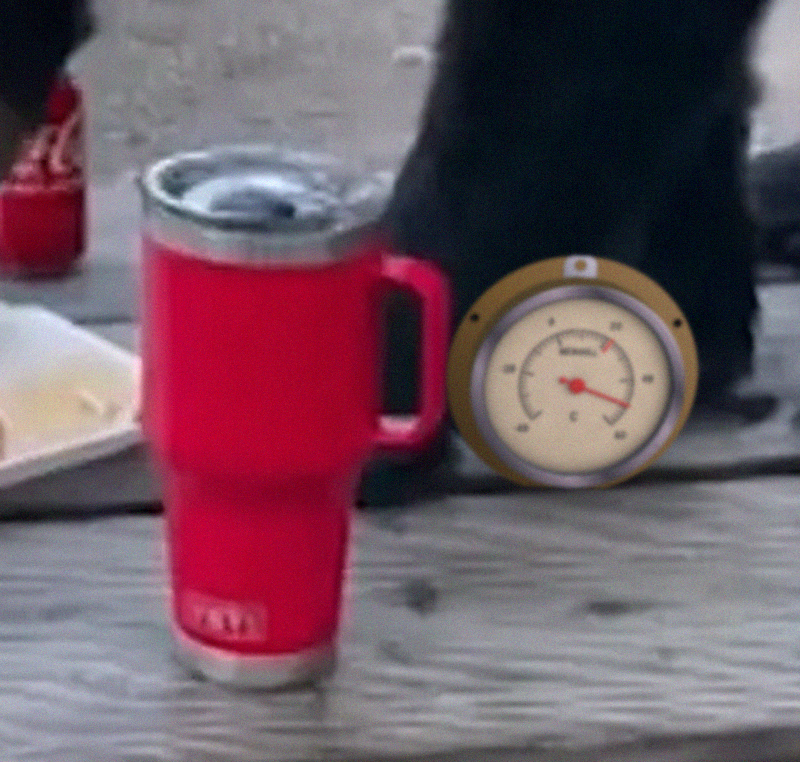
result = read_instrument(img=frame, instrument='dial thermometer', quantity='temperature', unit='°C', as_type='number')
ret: 50 °C
